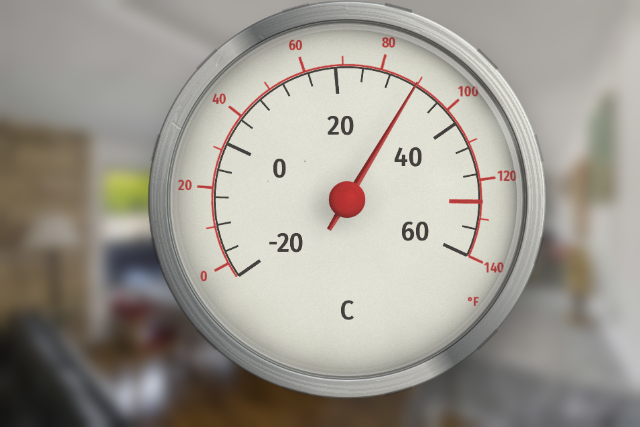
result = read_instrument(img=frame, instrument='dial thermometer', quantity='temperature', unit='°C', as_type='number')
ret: 32 °C
